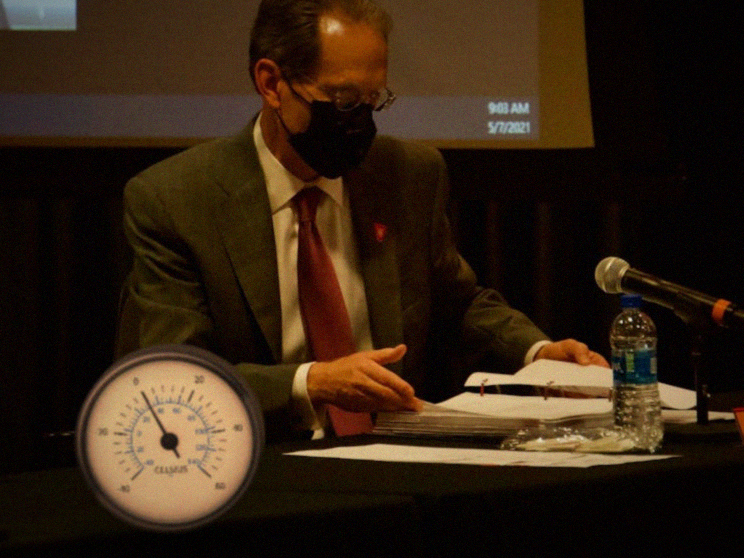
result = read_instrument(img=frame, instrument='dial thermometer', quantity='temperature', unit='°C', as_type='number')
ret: 0 °C
